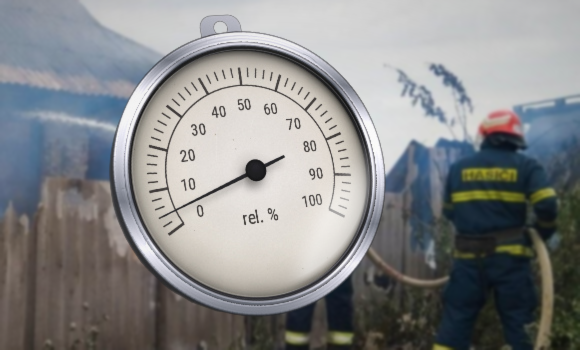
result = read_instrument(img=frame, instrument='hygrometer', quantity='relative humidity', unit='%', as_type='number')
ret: 4 %
